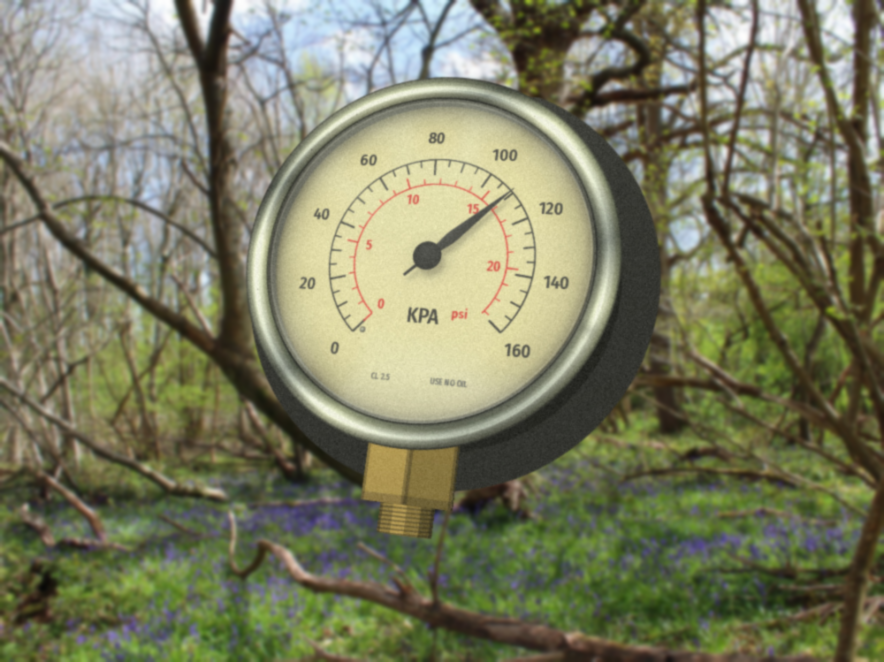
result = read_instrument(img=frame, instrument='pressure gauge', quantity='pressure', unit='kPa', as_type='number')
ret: 110 kPa
